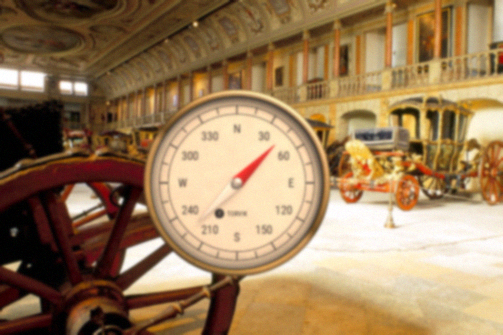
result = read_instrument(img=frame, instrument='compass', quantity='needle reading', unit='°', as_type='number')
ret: 45 °
